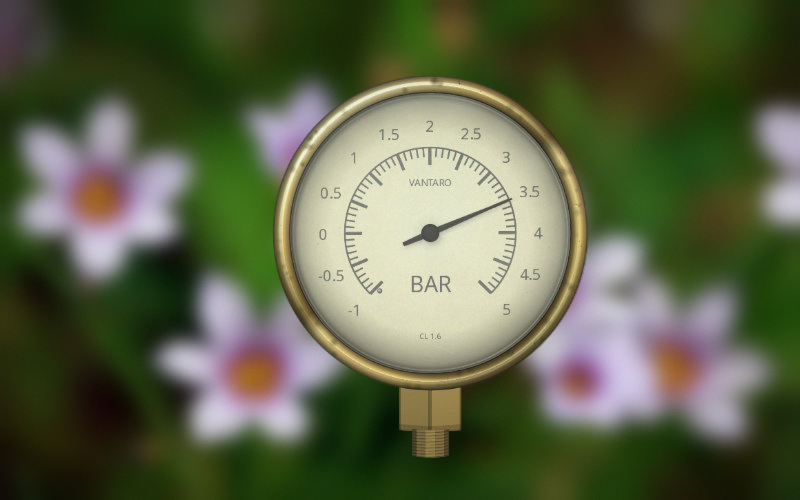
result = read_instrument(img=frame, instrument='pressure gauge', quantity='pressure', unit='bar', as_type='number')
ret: 3.5 bar
